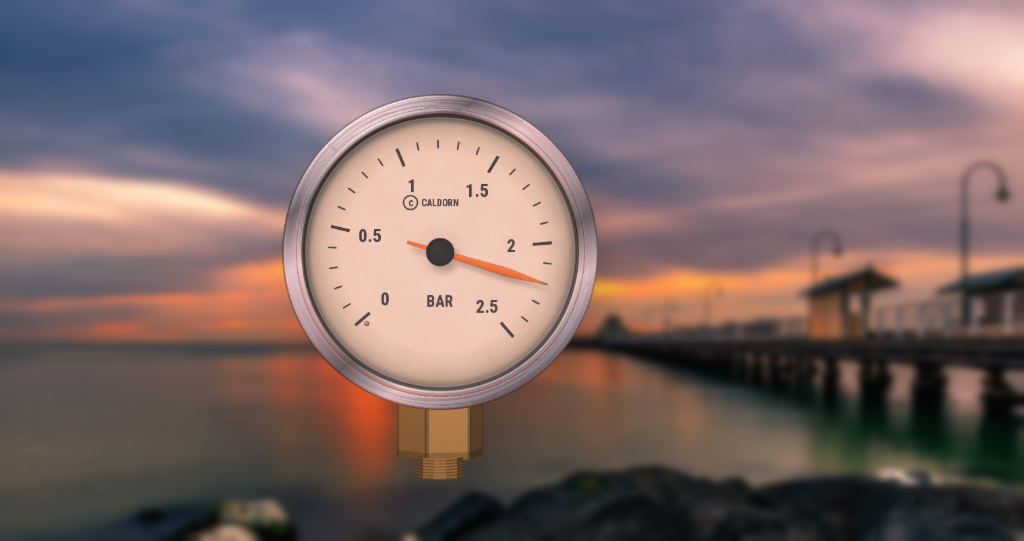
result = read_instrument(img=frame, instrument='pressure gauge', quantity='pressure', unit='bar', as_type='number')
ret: 2.2 bar
